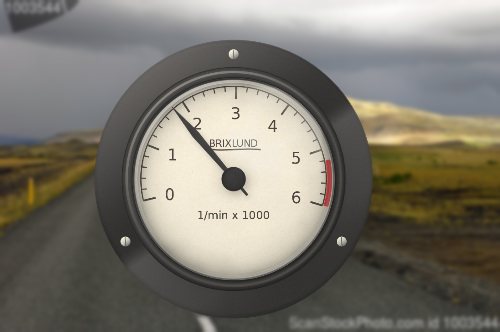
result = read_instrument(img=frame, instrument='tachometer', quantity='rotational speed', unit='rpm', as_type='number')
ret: 1800 rpm
